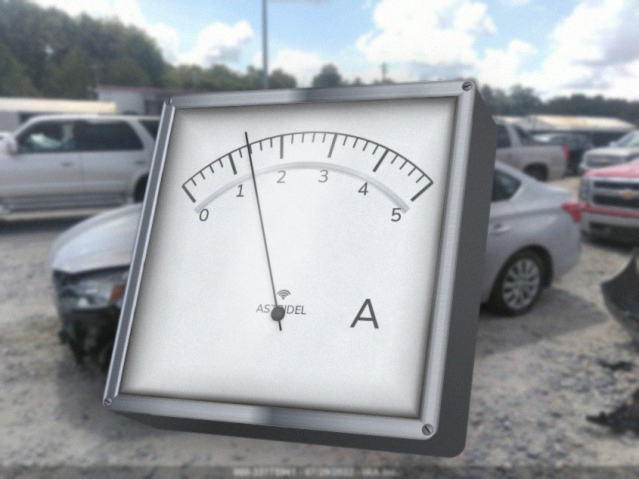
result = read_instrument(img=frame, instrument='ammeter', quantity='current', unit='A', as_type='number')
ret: 1.4 A
